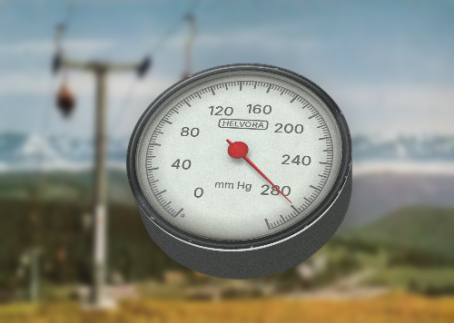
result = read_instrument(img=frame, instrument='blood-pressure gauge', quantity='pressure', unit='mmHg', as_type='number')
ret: 280 mmHg
